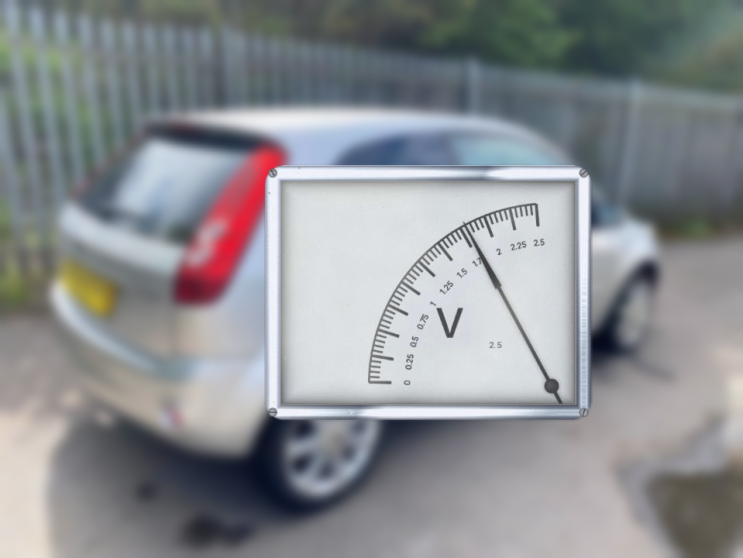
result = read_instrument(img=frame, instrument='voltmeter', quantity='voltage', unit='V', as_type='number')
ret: 1.8 V
